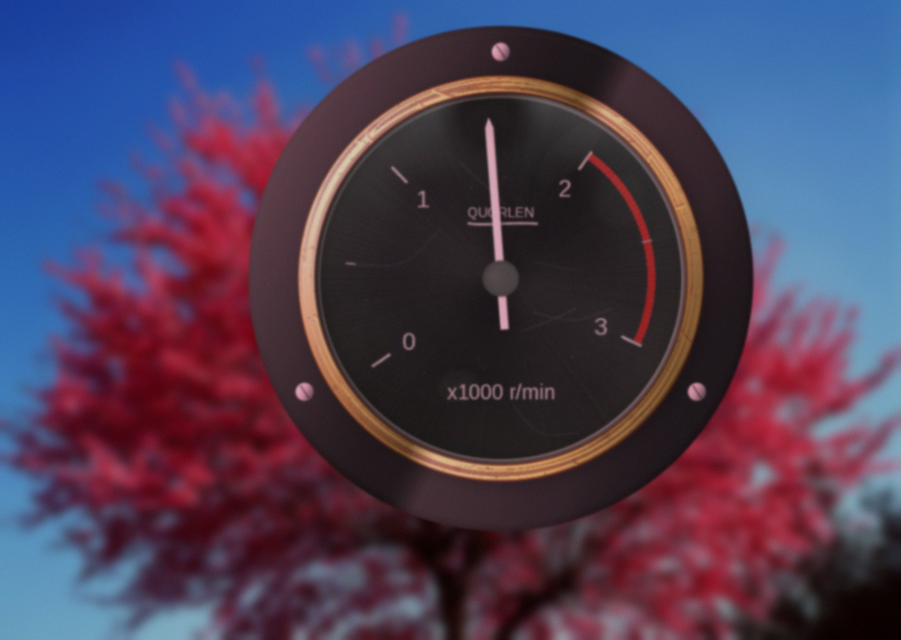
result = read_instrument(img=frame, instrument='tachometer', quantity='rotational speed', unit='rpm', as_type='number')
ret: 1500 rpm
